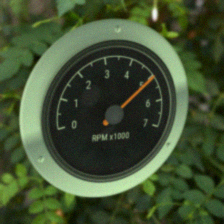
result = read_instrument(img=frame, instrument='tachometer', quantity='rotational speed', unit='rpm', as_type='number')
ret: 5000 rpm
